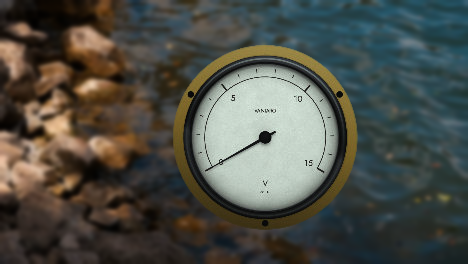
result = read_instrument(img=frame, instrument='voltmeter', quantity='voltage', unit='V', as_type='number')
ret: 0 V
